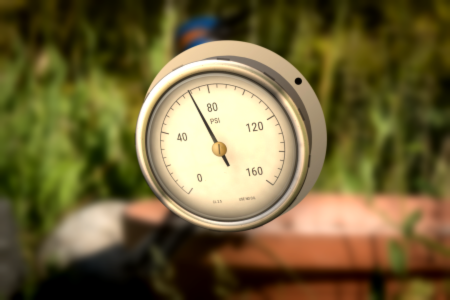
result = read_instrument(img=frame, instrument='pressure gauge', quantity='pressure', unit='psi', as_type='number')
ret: 70 psi
